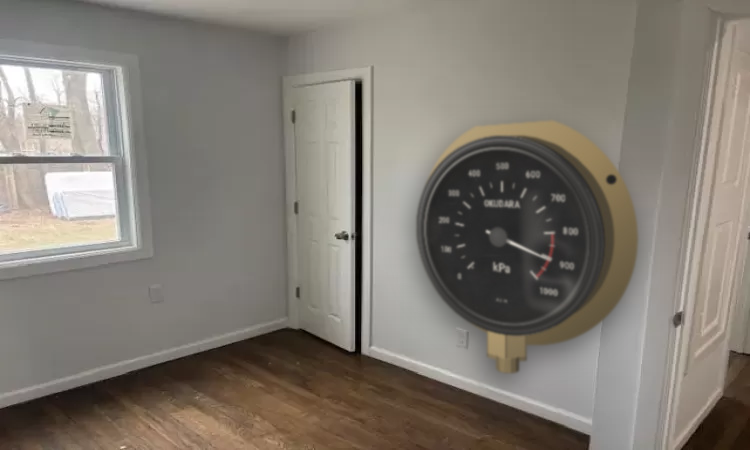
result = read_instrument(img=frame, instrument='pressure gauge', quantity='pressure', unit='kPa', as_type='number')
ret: 900 kPa
